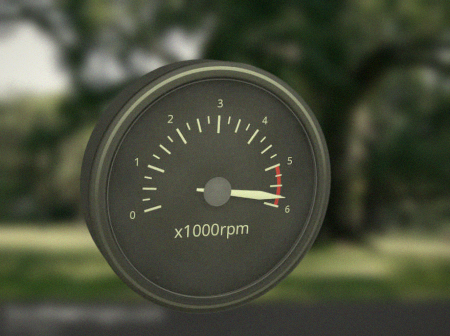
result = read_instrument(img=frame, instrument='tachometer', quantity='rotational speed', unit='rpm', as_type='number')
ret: 5750 rpm
